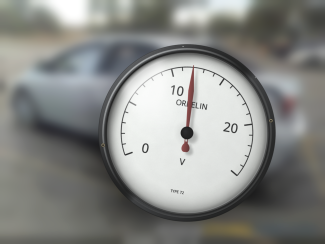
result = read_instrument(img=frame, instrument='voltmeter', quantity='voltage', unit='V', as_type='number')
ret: 12 V
